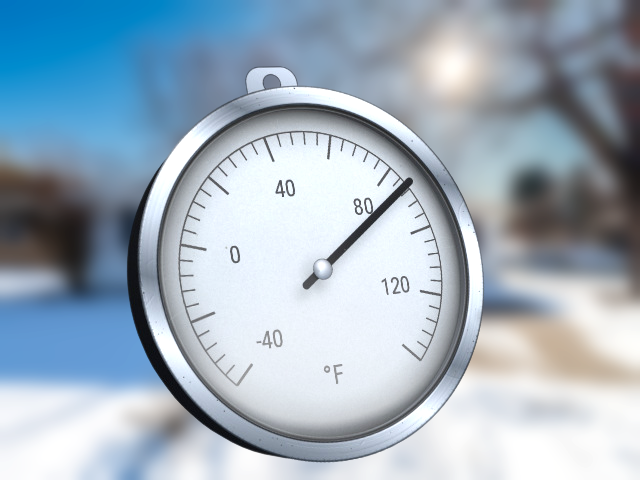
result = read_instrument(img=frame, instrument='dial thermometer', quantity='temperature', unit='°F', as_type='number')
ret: 86 °F
